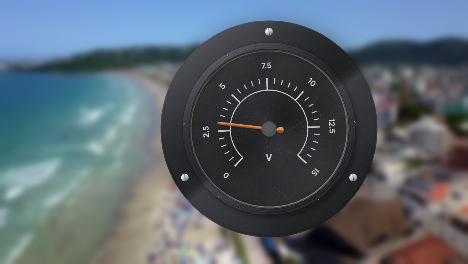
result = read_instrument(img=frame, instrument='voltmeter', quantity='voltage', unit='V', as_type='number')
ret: 3 V
